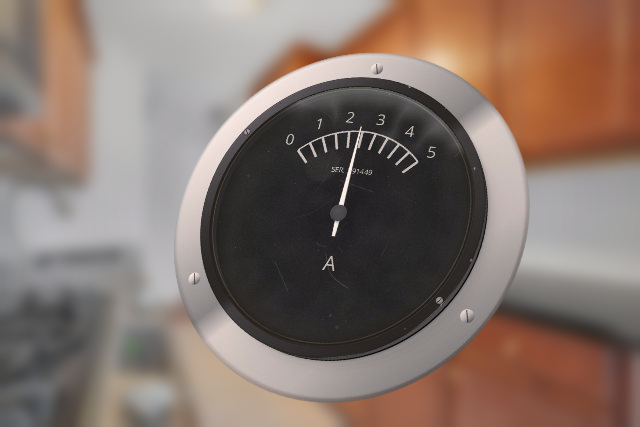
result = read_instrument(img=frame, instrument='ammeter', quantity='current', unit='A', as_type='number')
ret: 2.5 A
